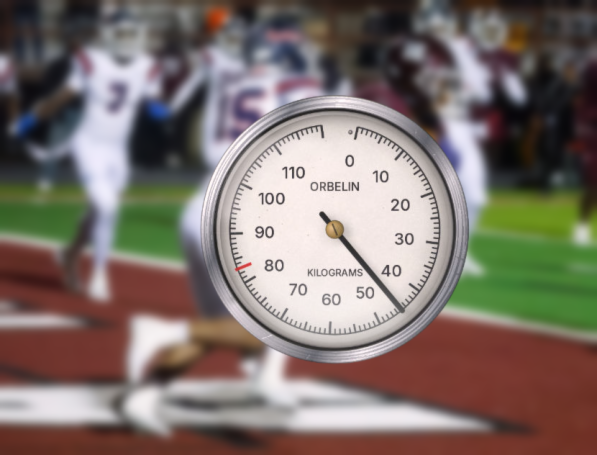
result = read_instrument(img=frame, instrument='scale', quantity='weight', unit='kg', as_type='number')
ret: 45 kg
